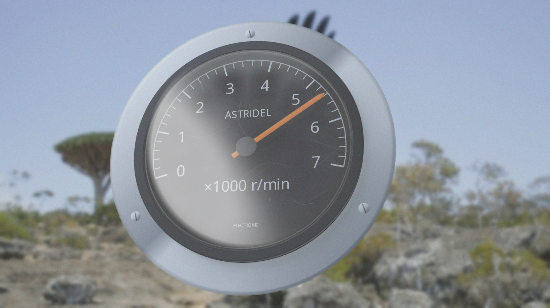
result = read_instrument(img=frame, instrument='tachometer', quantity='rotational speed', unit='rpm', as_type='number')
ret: 5400 rpm
